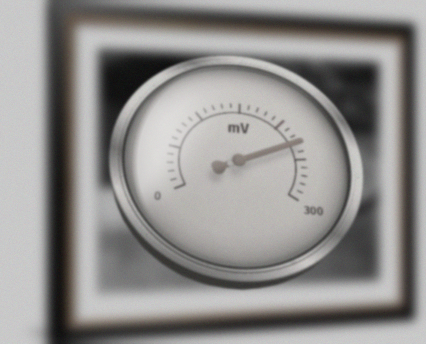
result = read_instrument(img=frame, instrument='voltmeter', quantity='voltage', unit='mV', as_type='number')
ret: 230 mV
